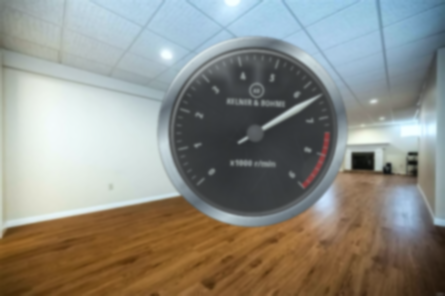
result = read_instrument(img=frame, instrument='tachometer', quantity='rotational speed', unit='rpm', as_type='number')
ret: 6400 rpm
